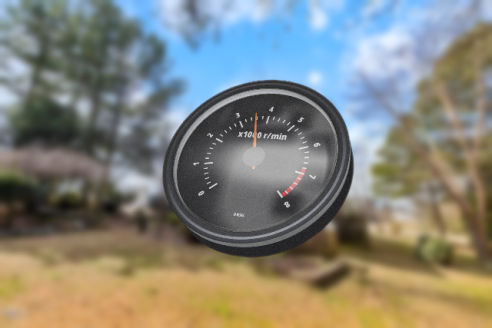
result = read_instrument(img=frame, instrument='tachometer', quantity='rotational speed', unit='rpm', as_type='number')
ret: 3600 rpm
